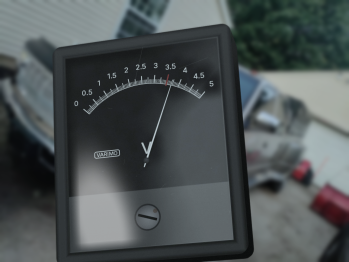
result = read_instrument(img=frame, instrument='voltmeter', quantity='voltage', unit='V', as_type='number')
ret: 3.75 V
